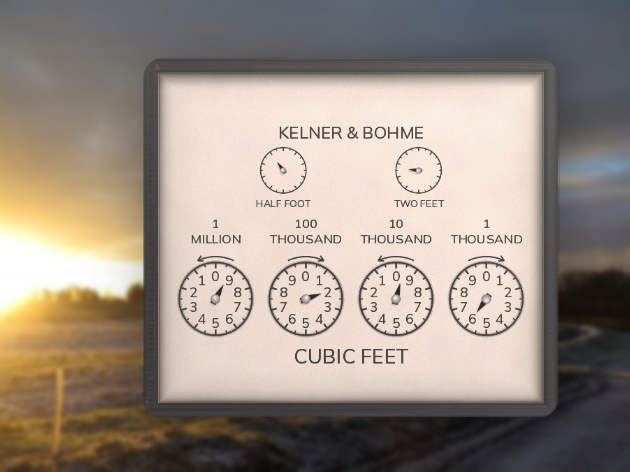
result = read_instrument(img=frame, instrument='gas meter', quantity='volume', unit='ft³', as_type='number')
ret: 919600 ft³
